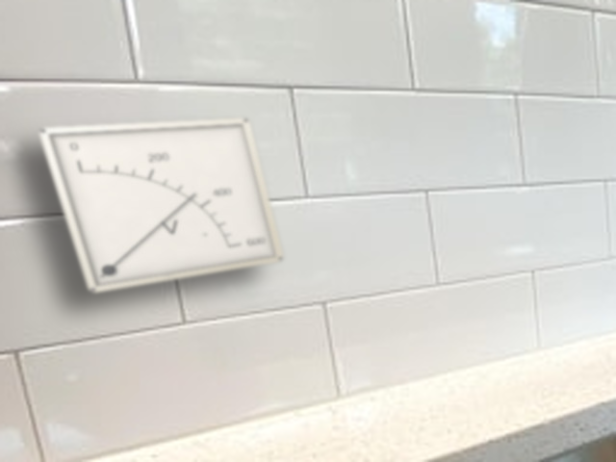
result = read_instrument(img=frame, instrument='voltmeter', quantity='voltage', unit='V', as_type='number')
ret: 350 V
